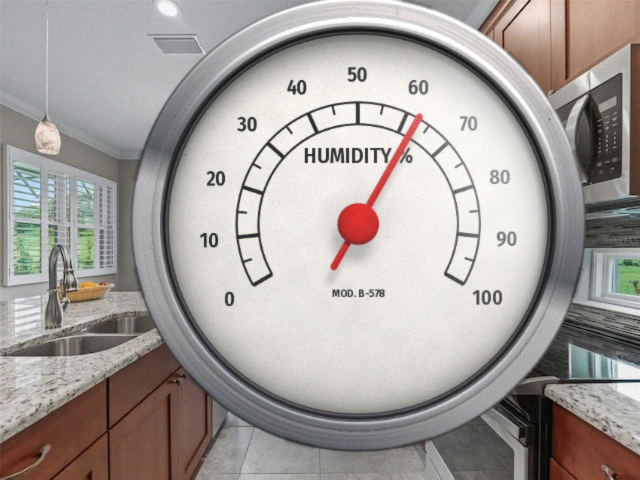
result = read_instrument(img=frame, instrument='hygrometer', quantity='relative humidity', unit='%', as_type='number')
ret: 62.5 %
